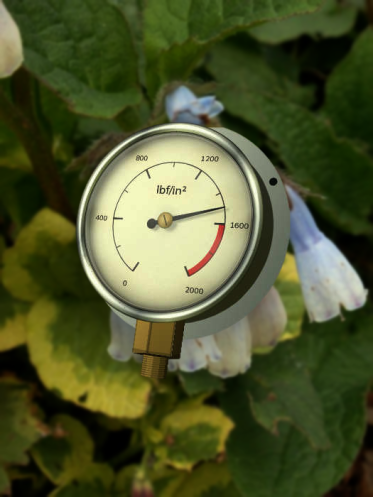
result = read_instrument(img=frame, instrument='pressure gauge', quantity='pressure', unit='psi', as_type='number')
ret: 1500 psi
